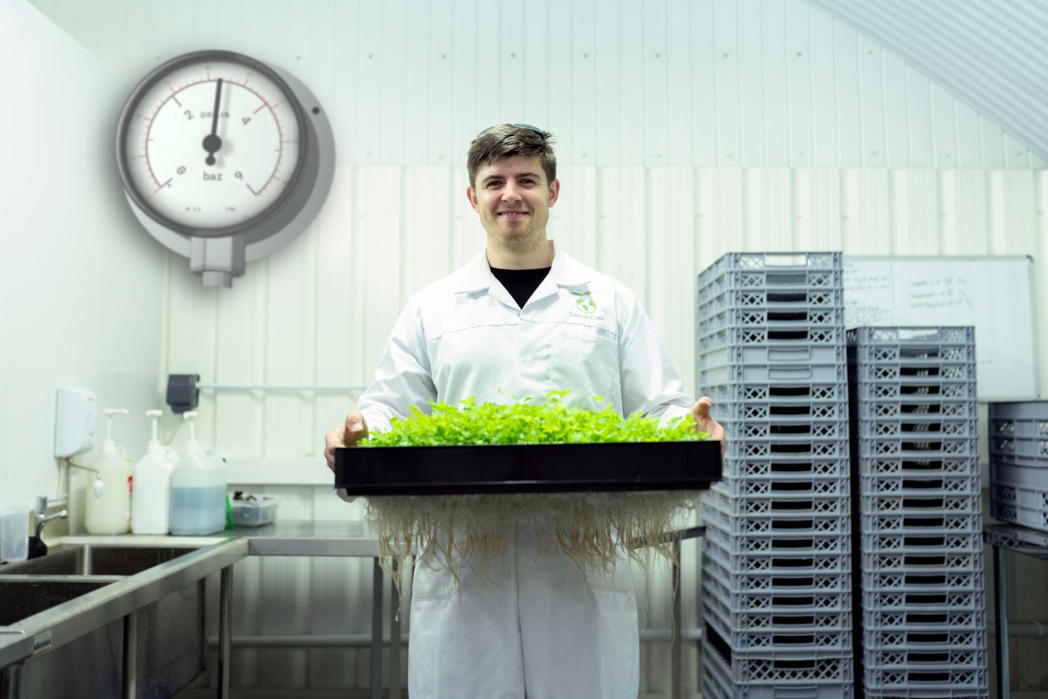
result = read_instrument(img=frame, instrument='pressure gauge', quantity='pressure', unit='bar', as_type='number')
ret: 3 bar
